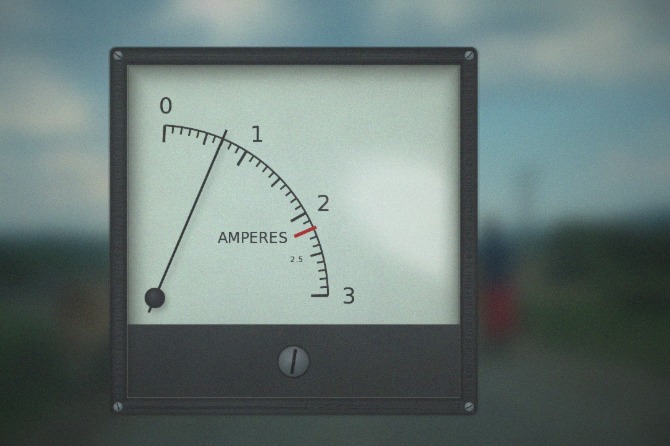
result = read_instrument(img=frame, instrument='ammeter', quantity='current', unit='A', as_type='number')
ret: 0.7 A
